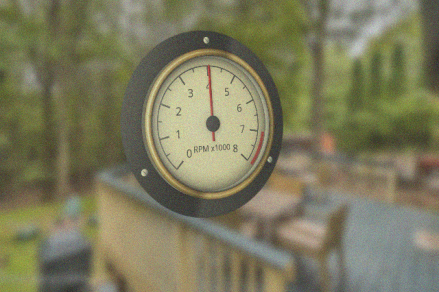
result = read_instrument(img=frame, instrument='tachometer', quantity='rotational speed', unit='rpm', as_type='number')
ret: 4000 rpm
